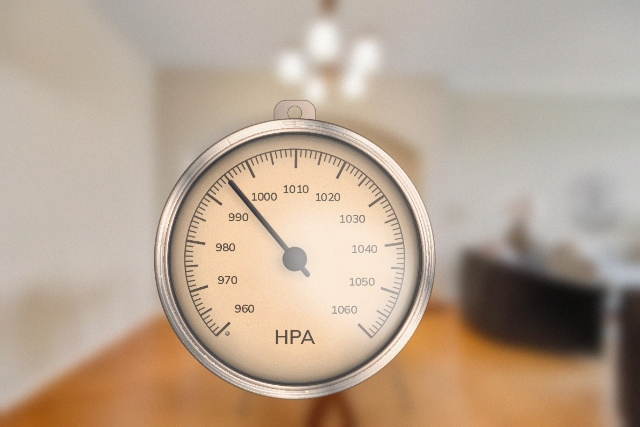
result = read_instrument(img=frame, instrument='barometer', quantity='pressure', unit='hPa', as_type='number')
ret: 995 hPa
